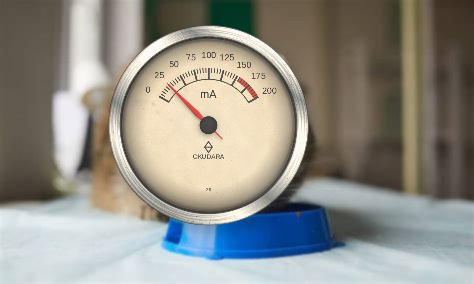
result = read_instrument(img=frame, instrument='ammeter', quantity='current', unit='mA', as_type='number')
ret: 25 mA
